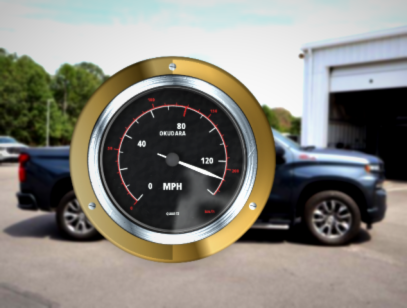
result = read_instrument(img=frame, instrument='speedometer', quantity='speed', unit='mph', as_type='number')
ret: 130 mph
